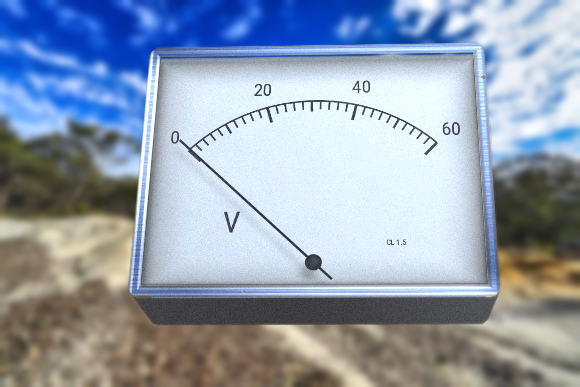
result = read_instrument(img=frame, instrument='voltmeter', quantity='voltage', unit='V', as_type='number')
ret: 0 V
